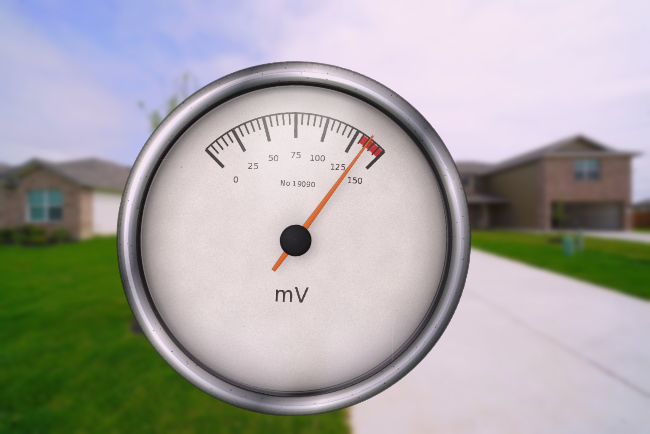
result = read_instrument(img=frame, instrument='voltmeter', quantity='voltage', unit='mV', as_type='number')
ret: 135 mV
